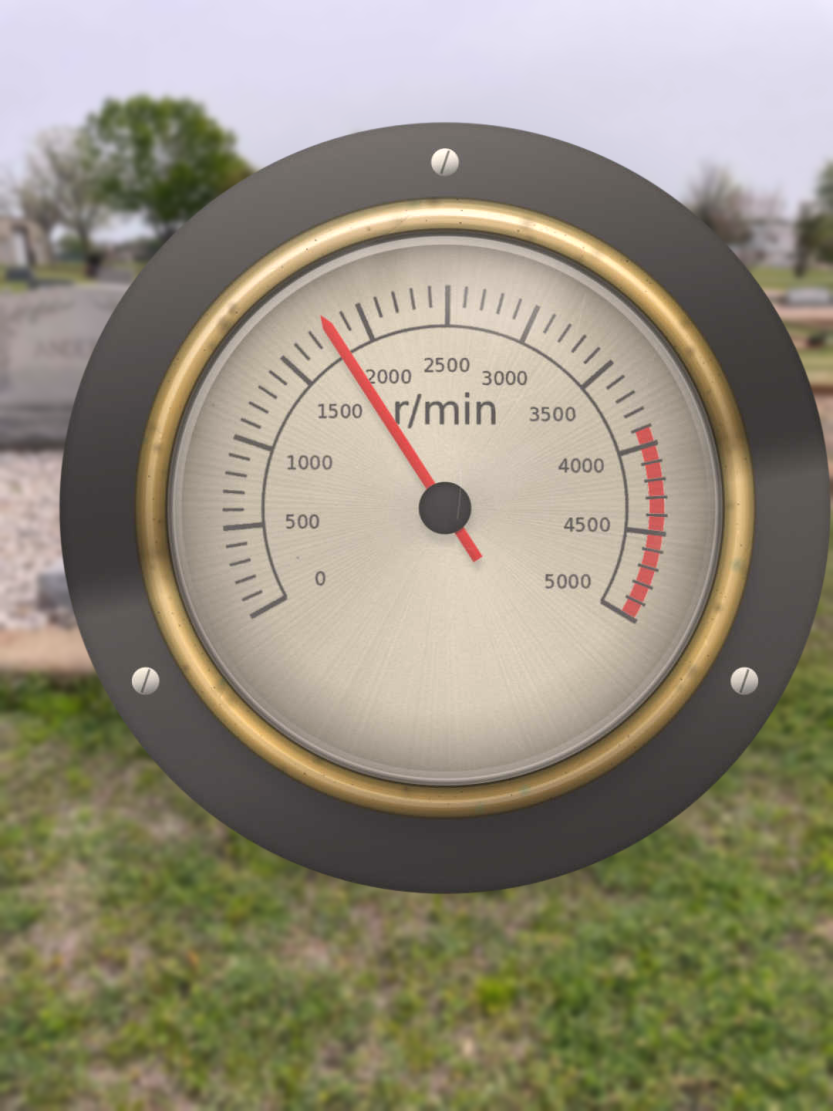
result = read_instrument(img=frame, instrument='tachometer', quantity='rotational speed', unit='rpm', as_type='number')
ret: 1800 rpm
